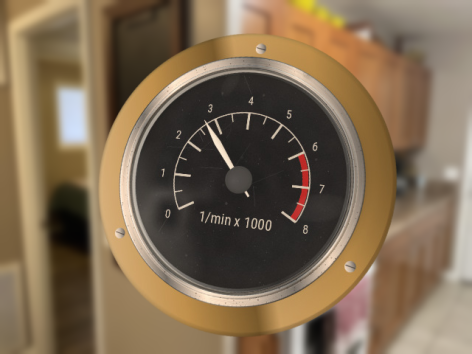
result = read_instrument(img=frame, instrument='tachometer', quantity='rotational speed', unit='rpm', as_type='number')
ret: 2750 rpm
